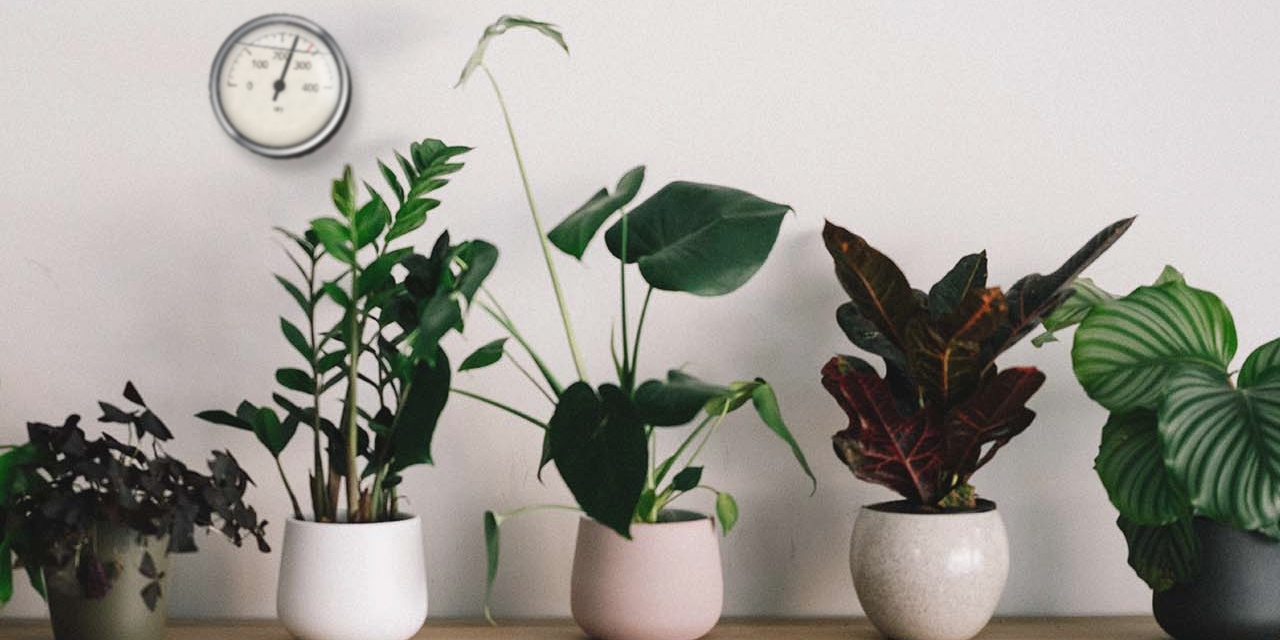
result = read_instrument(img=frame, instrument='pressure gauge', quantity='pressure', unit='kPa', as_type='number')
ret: 240 kPa
